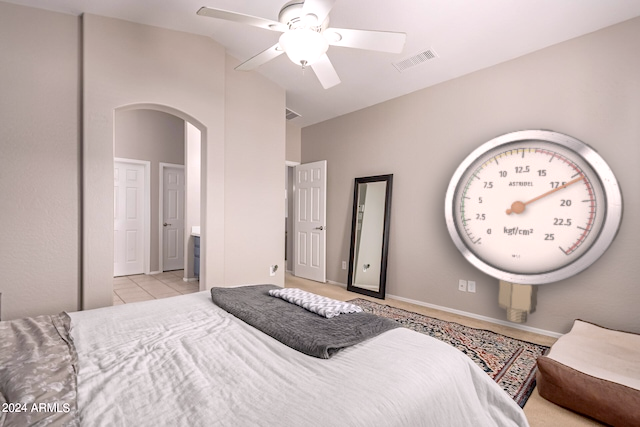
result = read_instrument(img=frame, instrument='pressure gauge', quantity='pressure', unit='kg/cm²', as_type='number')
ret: 18 kg/cm²
